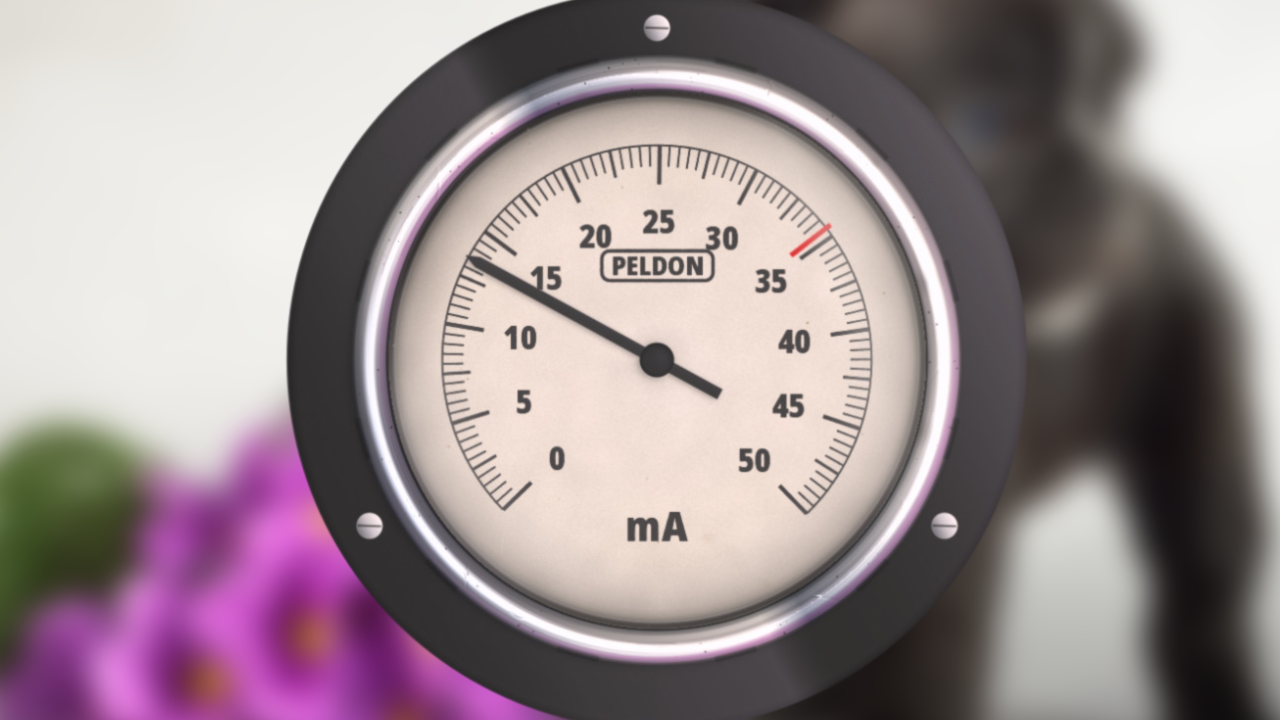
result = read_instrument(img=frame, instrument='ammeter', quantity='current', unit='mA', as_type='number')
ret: 13.5 mA
